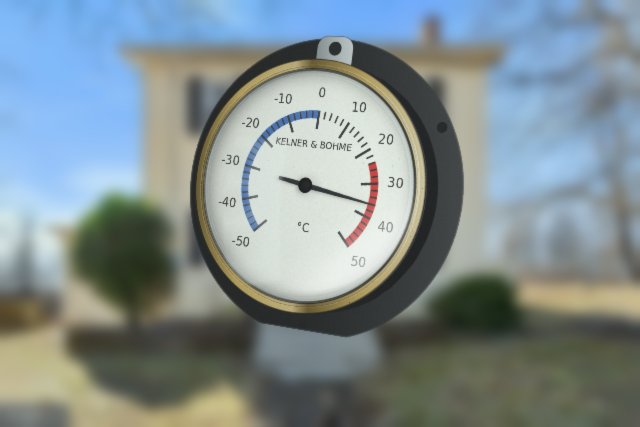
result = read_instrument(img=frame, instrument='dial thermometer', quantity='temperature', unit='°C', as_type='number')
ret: 36 °C
